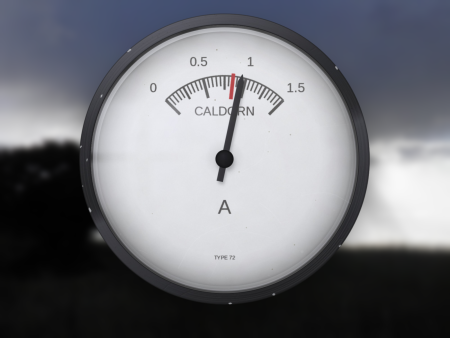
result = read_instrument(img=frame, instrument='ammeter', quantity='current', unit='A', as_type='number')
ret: 0.95 A
